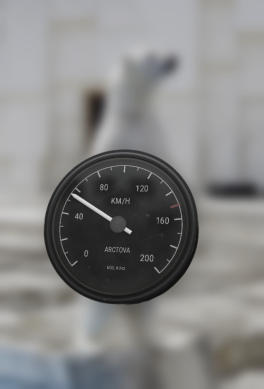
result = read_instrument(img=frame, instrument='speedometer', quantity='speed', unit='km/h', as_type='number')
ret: 55 km/h
